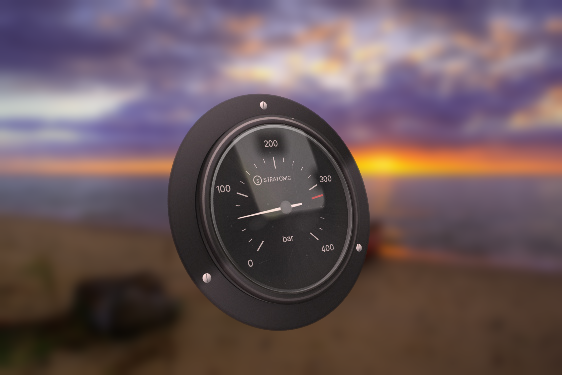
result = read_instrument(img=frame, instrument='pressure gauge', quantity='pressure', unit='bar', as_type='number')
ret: 60 bar
